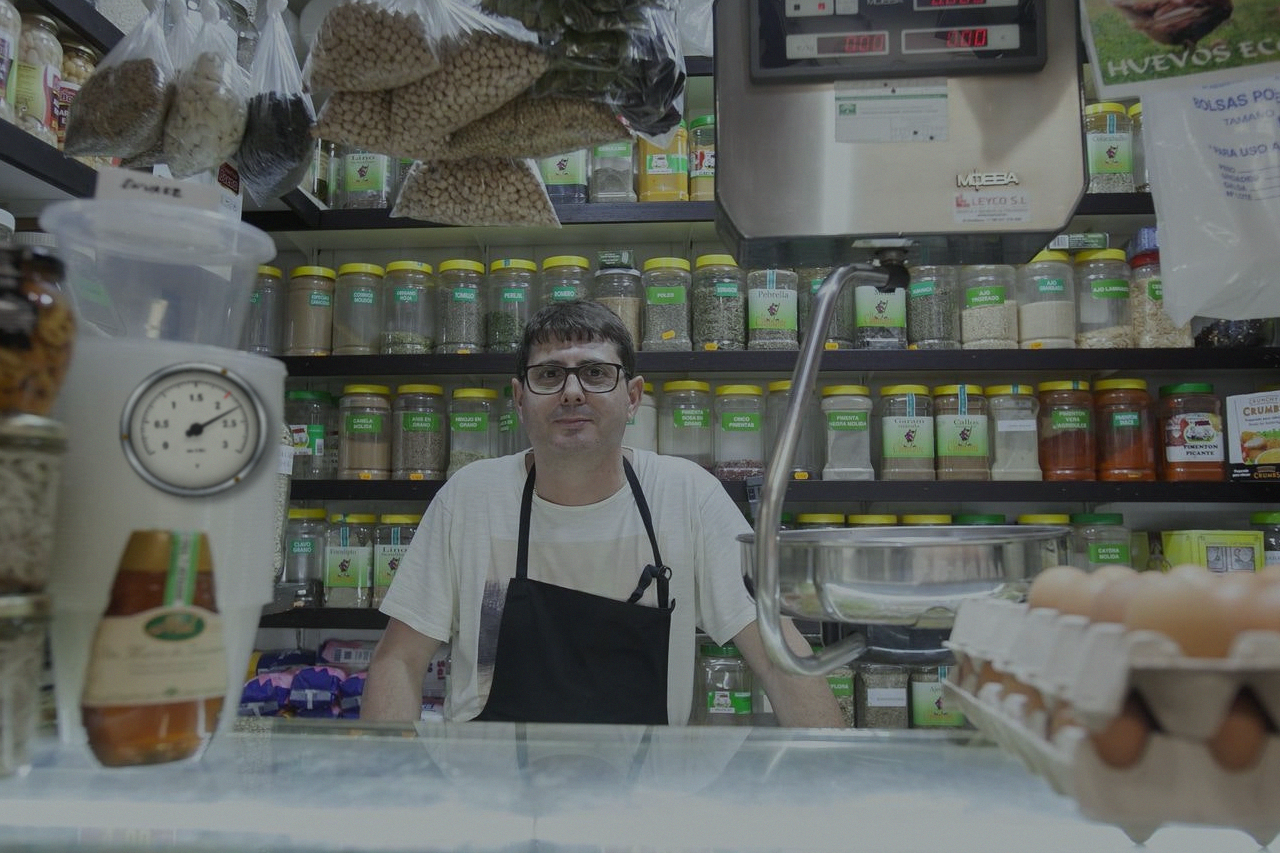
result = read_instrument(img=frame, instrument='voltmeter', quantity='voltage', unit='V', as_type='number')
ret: 2.25 V
